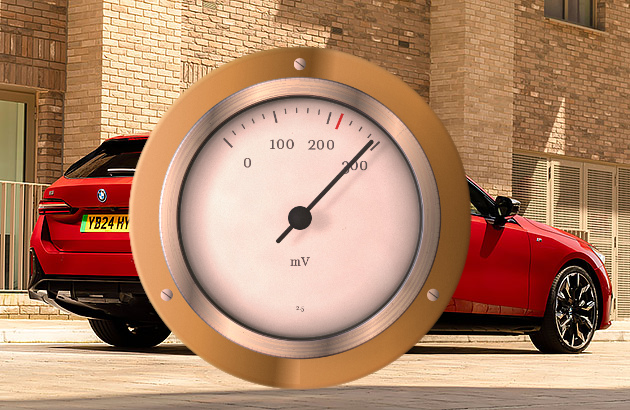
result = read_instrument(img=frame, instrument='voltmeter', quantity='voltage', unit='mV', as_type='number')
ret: 290 mV
